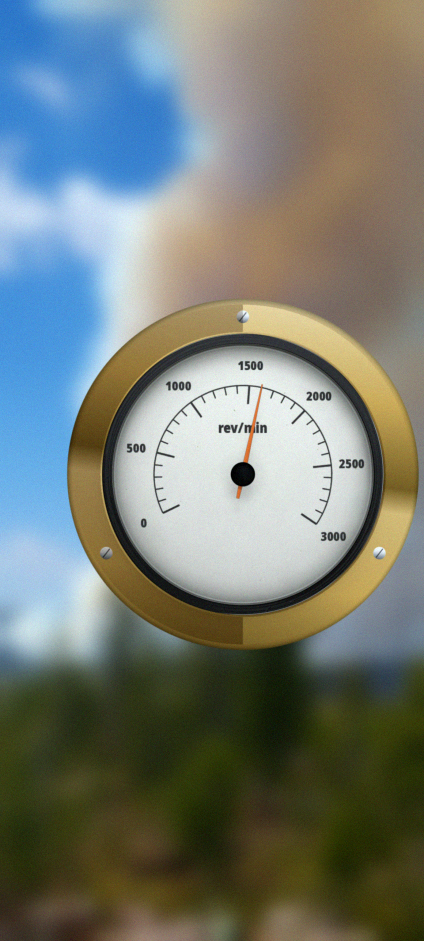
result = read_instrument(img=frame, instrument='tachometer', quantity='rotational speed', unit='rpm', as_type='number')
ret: 1600 rpm
